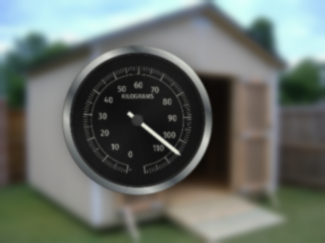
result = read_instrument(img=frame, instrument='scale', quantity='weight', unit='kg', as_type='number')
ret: 105 kg
